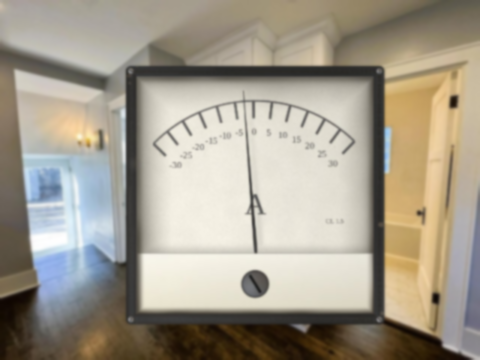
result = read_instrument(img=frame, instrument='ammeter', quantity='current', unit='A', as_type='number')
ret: -2.5 A
